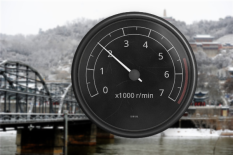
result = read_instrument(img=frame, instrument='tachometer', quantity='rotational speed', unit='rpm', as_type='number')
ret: 2000 rpm
